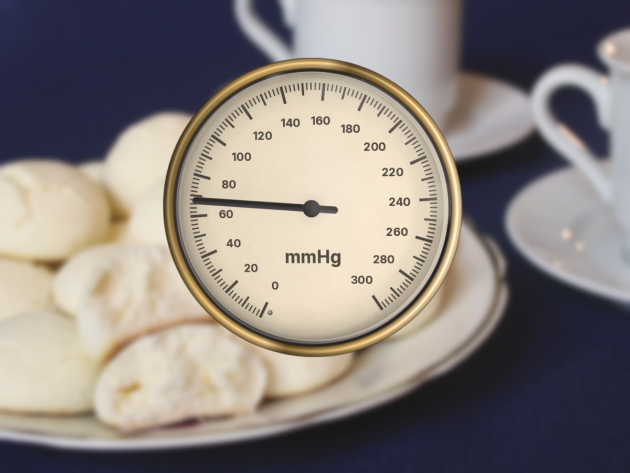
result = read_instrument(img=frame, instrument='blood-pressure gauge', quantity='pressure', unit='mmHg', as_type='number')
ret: 68 mmHg
